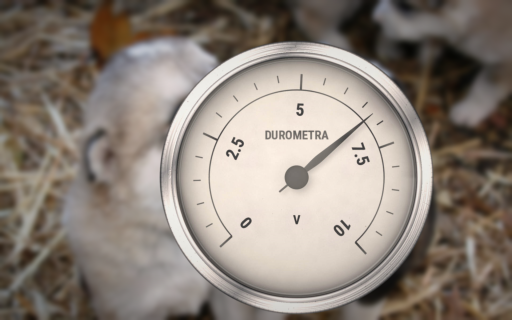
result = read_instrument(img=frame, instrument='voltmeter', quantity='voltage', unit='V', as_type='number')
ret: 6.75 V
